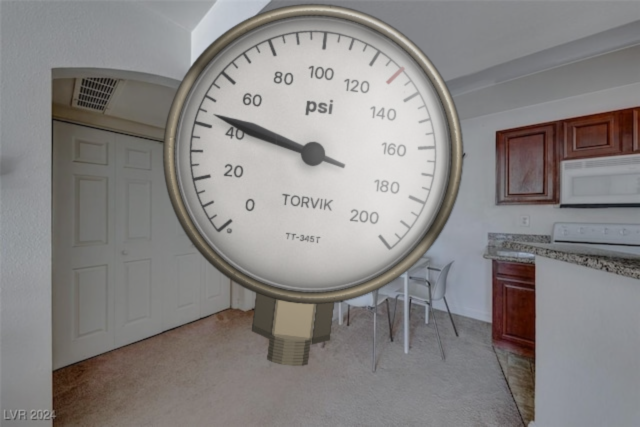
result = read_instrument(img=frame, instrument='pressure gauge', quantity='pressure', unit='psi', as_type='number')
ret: 45 psi
